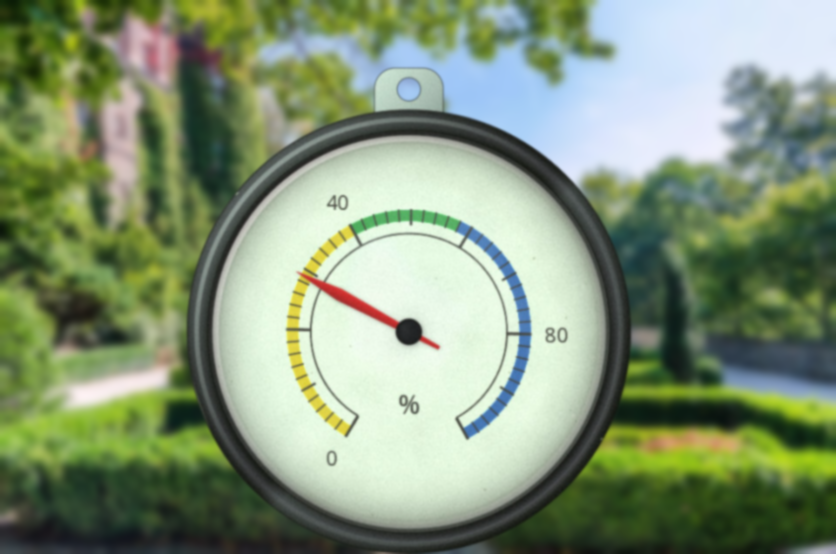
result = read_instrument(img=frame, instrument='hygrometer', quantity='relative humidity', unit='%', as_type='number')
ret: 29 %
